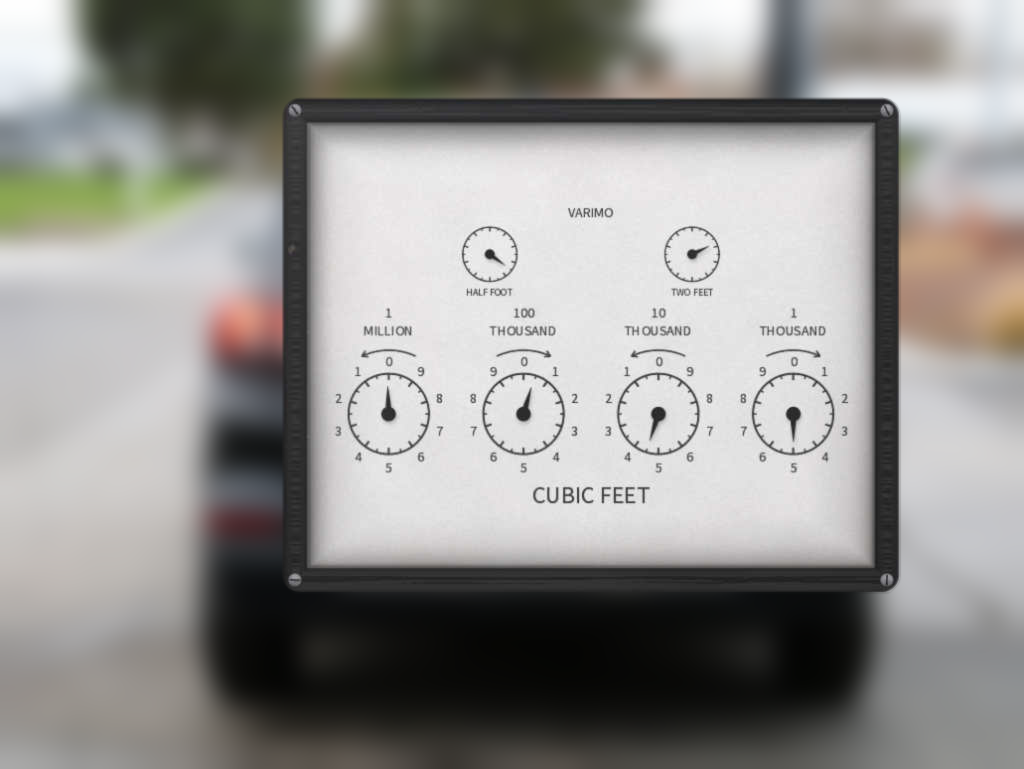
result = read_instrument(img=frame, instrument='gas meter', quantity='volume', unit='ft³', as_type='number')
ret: 4500 ft³
